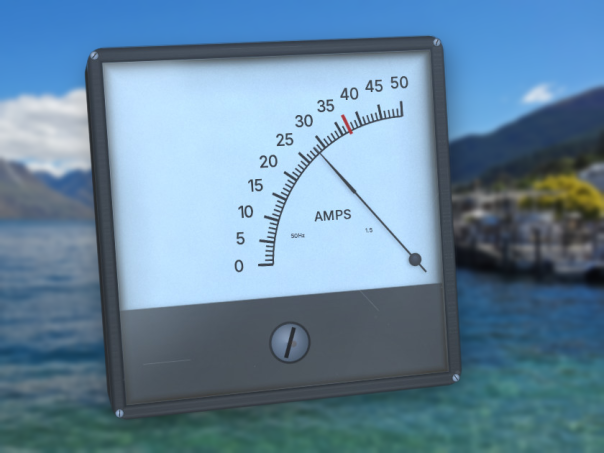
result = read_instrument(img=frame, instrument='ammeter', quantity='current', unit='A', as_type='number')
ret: 28 A
